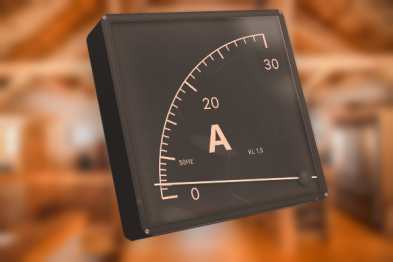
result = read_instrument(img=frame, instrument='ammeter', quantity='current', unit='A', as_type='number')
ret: 5 A
